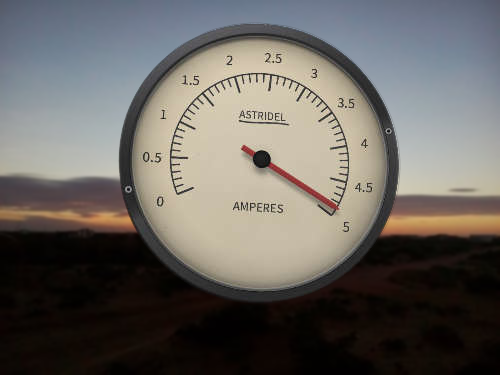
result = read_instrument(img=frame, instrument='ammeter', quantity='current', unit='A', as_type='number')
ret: 4.9 A
